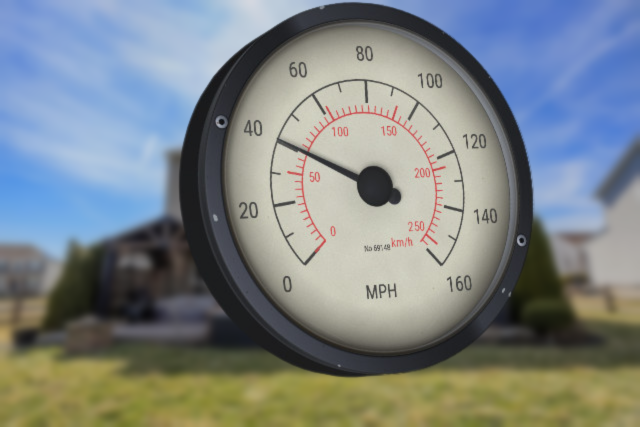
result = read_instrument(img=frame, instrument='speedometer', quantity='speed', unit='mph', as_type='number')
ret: 40 mph
